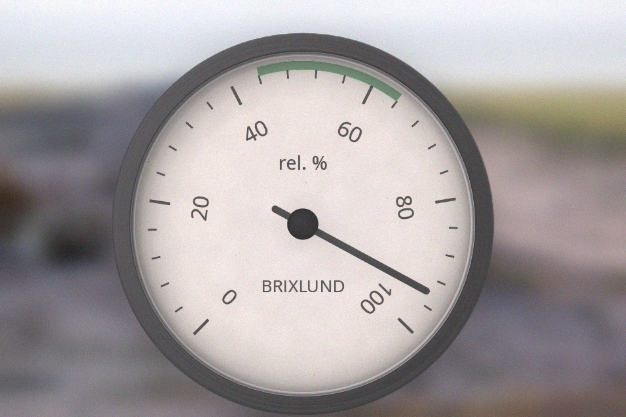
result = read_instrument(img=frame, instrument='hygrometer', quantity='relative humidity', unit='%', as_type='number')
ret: 94 %
